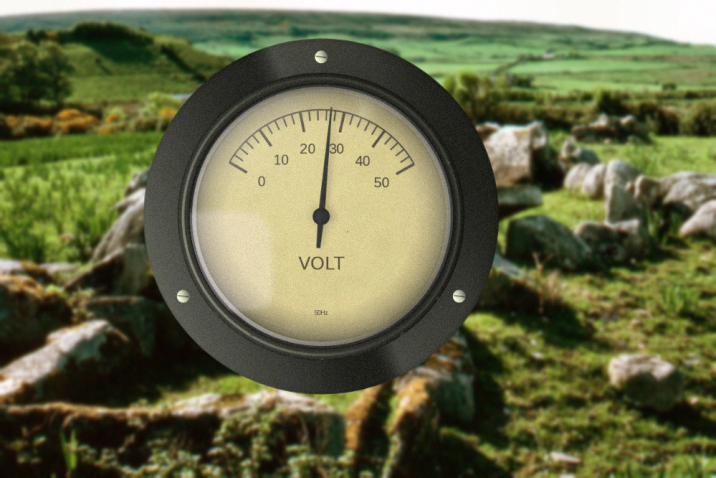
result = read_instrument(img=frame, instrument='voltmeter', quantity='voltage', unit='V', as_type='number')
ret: 27 V
